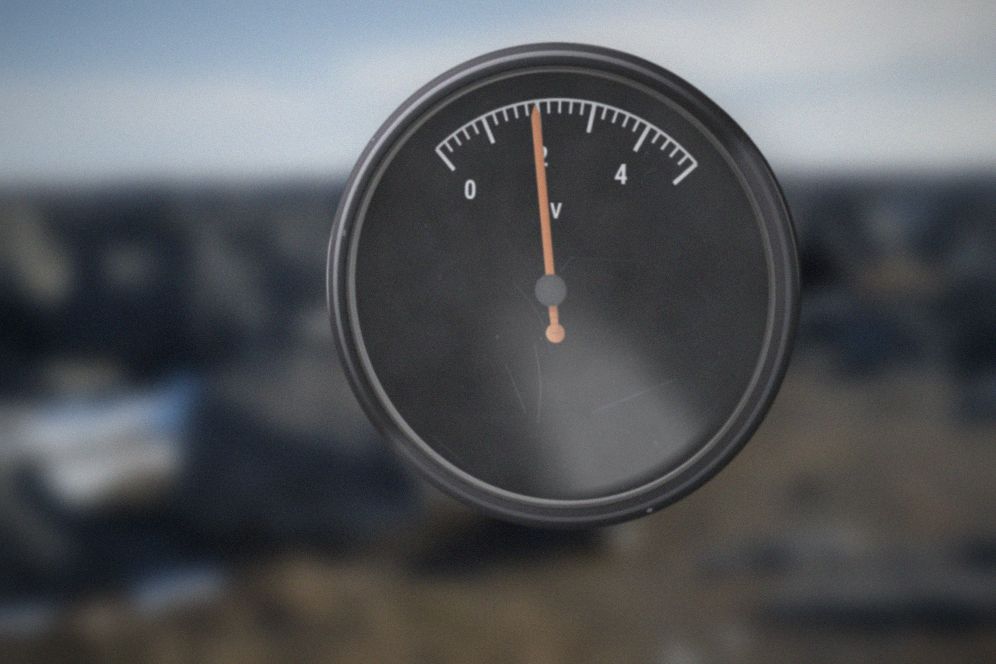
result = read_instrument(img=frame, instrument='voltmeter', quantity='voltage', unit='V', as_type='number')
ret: 2 V
